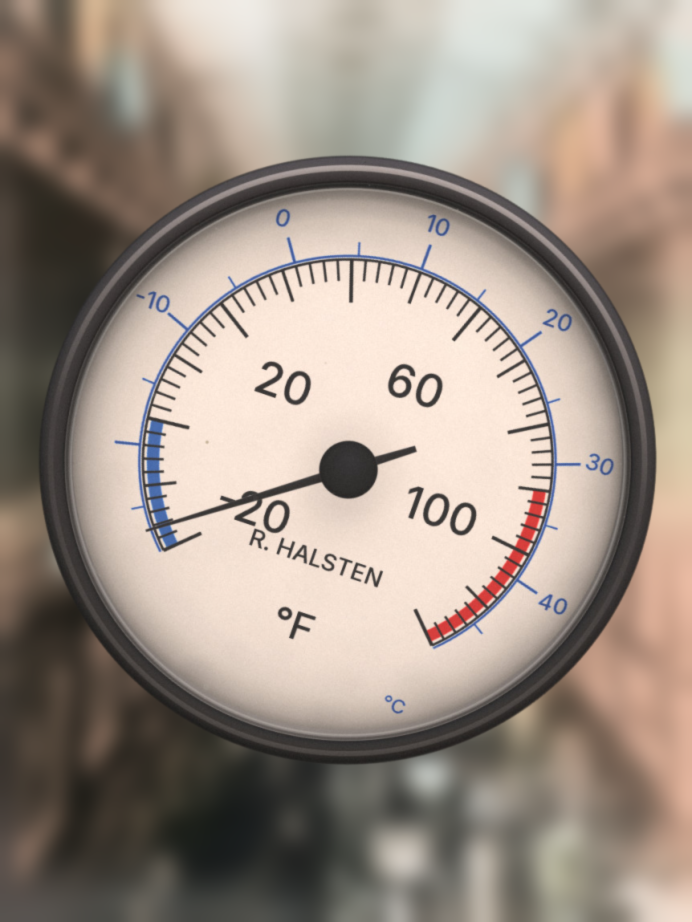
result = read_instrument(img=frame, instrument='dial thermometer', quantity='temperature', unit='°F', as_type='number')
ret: -16 °F
